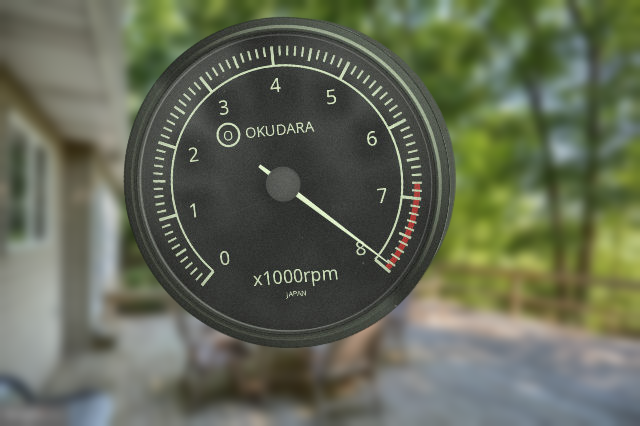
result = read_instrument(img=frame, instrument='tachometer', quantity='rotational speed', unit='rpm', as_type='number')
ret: 7900 rpm
